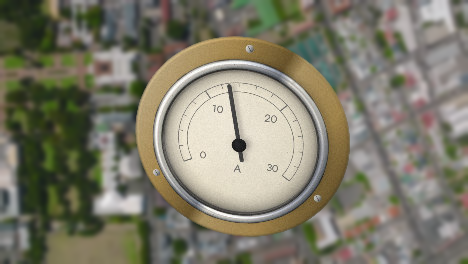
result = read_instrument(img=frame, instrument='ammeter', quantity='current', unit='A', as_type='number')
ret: 13 A
